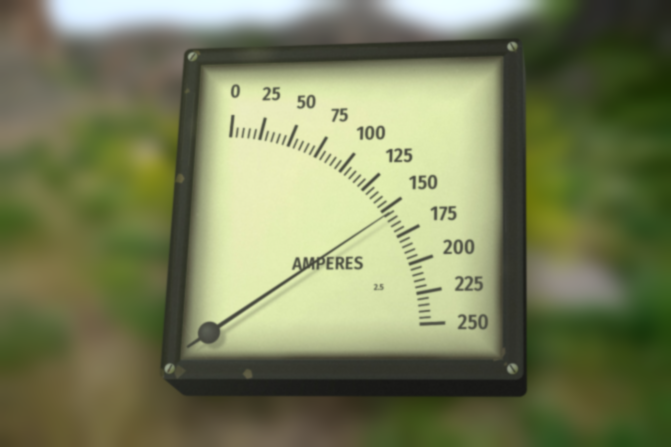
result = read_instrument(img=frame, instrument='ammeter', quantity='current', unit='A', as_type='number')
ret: 155 A
